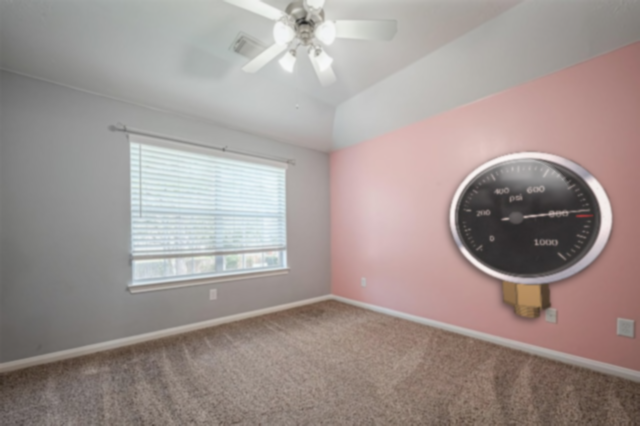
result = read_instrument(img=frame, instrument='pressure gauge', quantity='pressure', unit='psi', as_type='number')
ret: 800 psi
